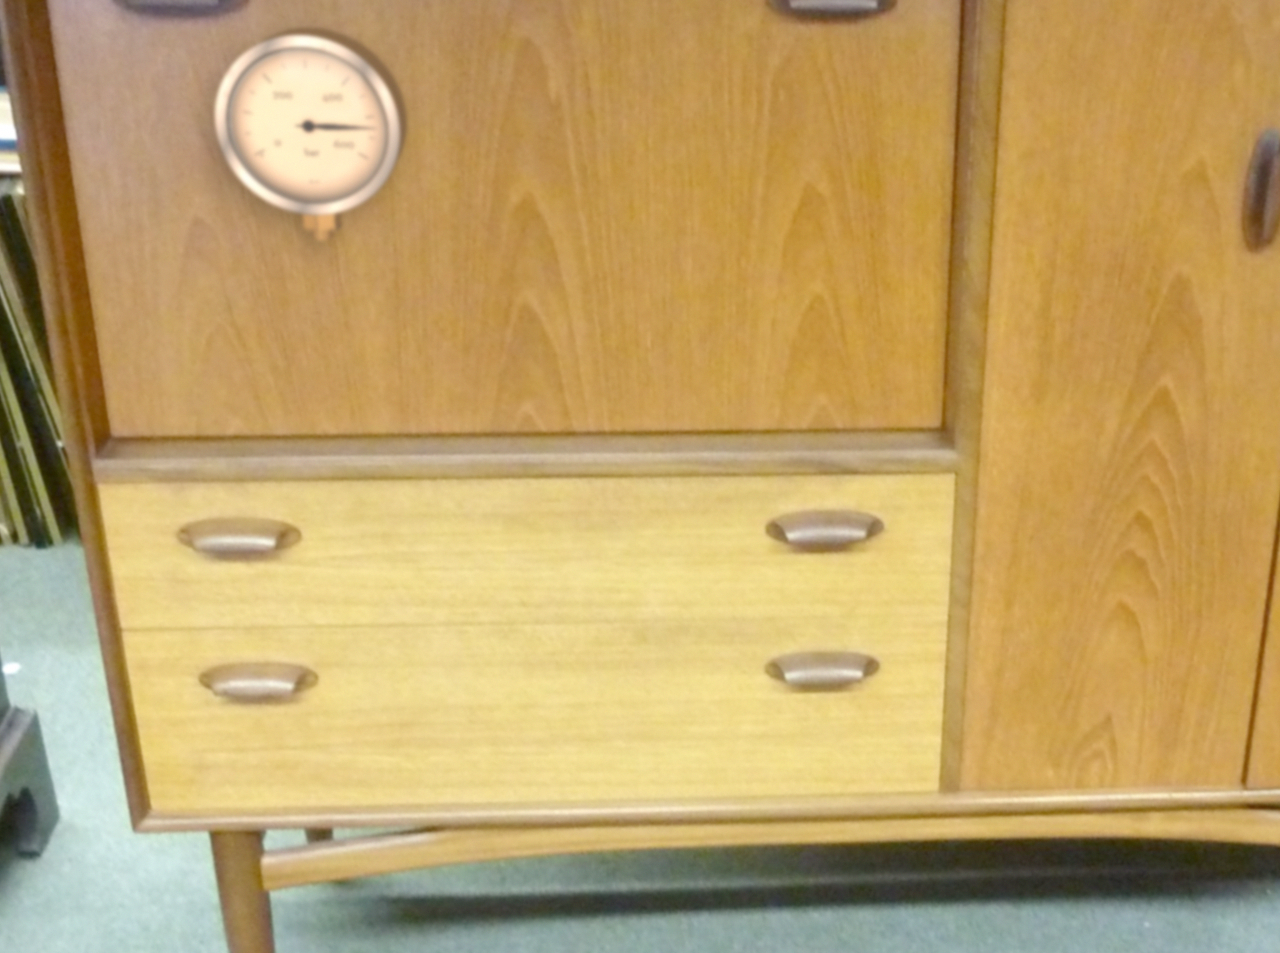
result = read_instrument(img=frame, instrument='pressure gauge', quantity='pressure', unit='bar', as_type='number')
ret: 525 bar
